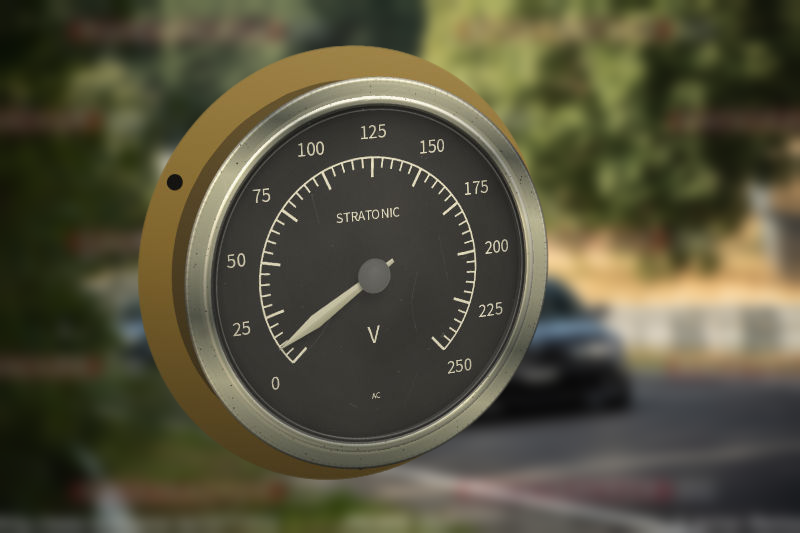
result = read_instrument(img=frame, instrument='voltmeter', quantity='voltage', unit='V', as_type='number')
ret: 10 V
